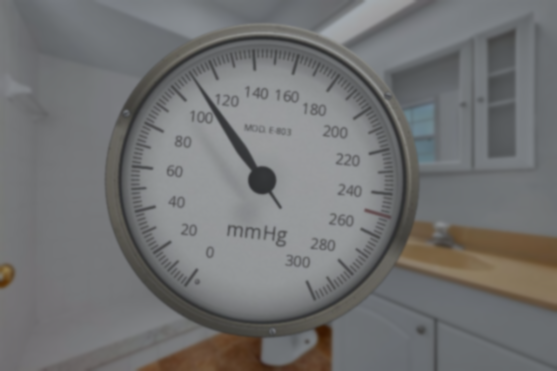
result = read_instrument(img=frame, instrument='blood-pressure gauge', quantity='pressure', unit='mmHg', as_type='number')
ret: 110 mmHg
